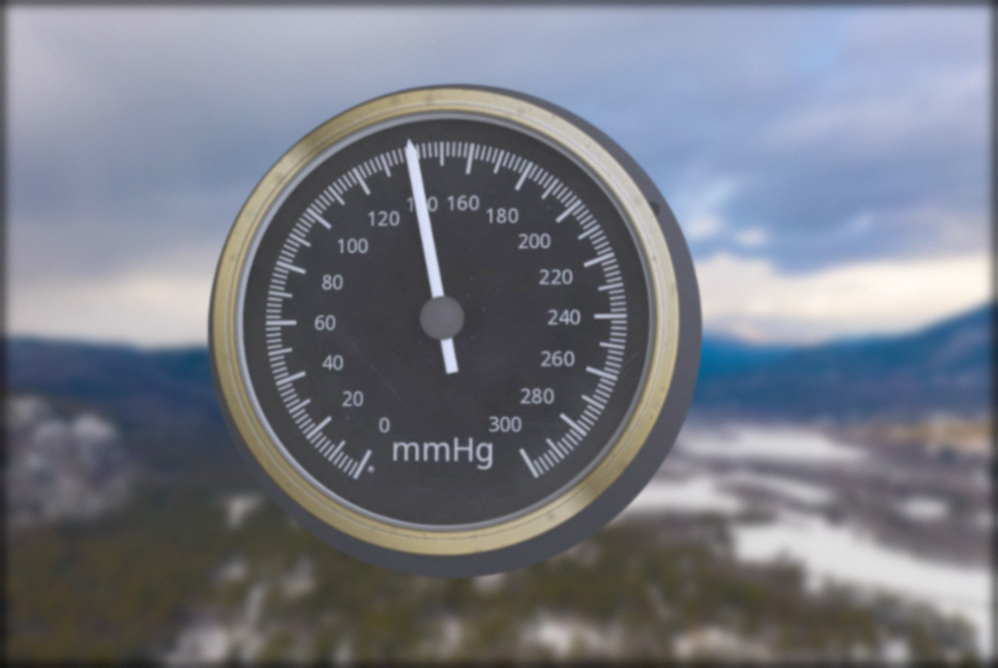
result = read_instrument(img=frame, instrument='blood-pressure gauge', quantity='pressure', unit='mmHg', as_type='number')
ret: 140 mmHg
